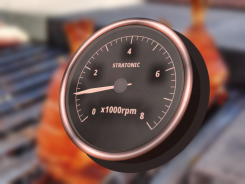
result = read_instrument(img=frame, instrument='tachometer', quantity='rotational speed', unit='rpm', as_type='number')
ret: 1000 rpm
